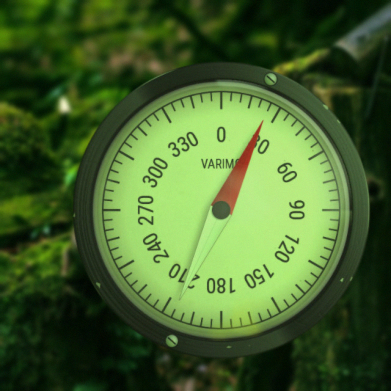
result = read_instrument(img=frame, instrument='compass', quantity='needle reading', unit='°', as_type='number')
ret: 25 °
